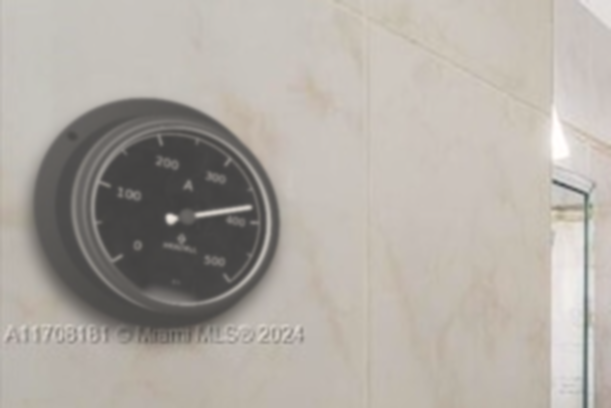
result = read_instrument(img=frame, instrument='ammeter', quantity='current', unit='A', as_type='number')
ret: 375 A
